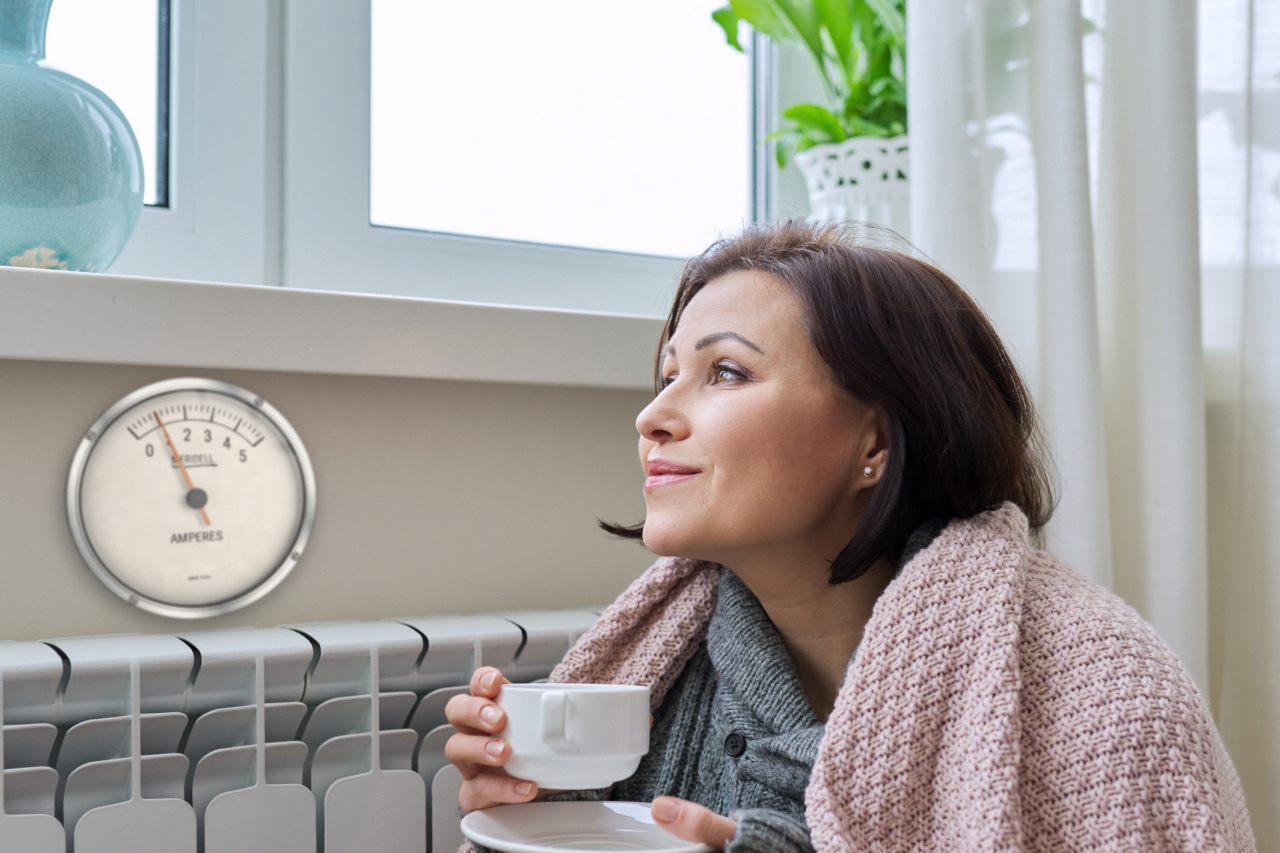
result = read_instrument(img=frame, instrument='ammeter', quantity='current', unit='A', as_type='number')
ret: 1 A
